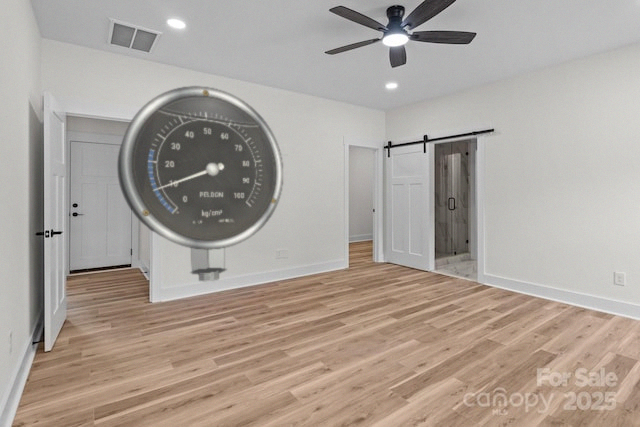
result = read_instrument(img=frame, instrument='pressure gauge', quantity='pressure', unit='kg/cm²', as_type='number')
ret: 10 kg/cm²
